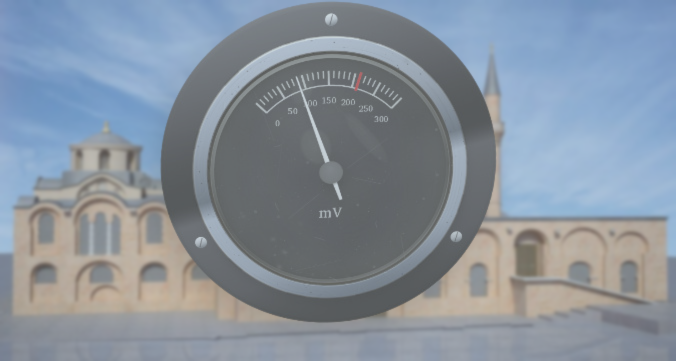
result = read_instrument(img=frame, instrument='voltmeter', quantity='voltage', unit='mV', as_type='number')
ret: 90 mV
